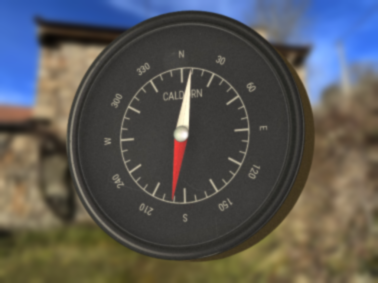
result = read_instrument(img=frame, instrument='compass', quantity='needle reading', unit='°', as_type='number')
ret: 190 °
